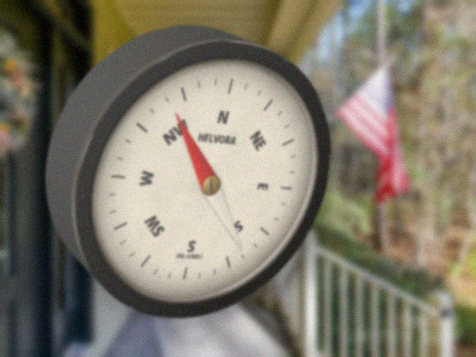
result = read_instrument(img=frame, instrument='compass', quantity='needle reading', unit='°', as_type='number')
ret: 320 °
